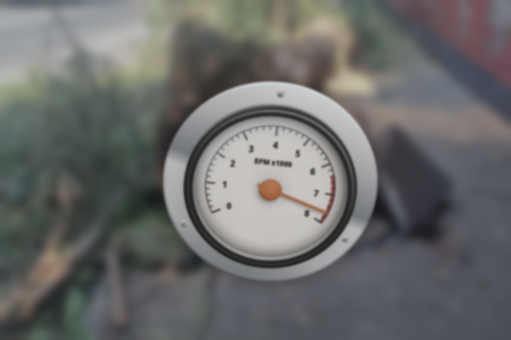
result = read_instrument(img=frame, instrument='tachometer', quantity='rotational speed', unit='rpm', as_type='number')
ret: 7600 rpm
